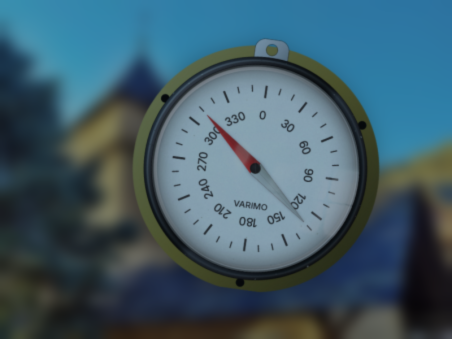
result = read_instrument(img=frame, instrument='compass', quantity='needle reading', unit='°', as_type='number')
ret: 310 °
